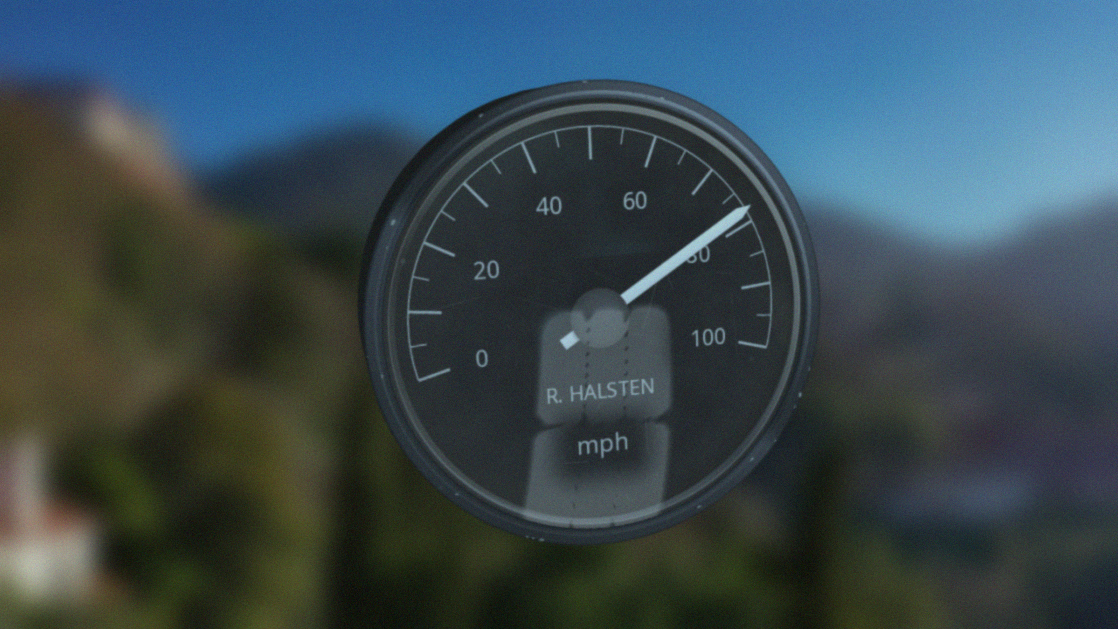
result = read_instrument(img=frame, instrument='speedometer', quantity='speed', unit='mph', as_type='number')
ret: 77.5 mph
